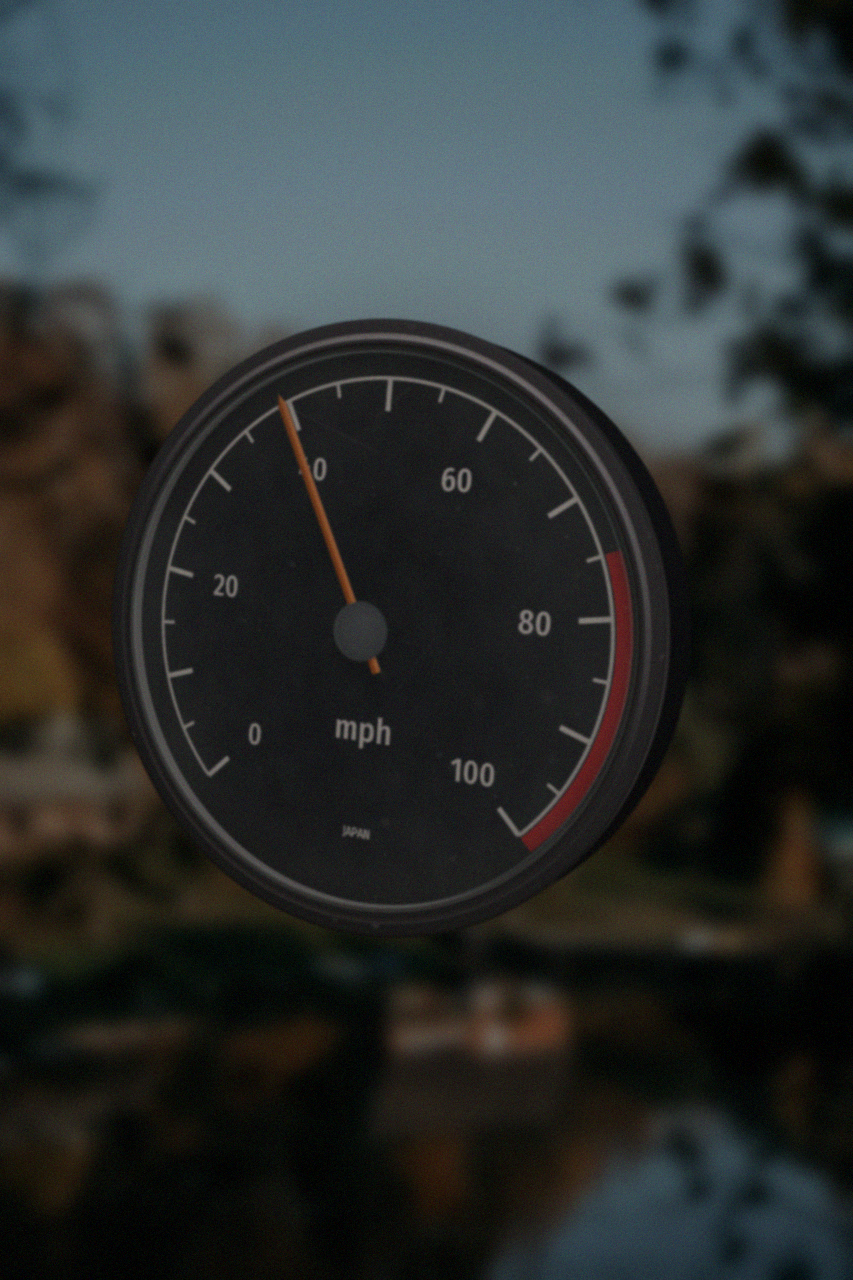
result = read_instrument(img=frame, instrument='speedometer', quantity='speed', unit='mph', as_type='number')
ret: 40 mph
